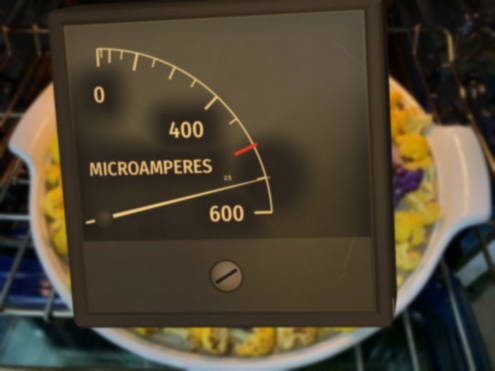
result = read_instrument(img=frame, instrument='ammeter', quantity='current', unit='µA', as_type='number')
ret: 550 µA
